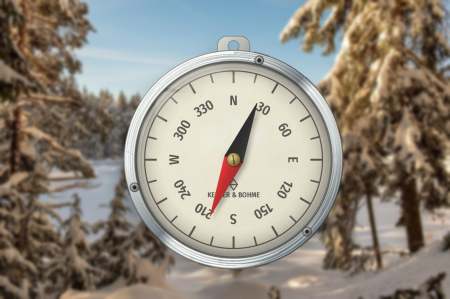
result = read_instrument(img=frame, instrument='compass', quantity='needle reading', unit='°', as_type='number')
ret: 202.5 °
